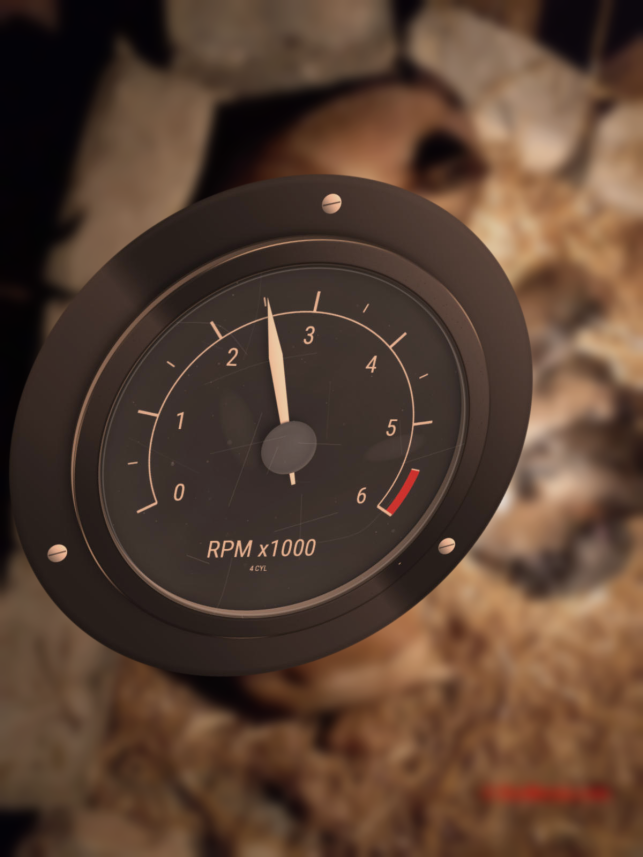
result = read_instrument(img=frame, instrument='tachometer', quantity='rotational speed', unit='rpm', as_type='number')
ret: 2500 rpm
